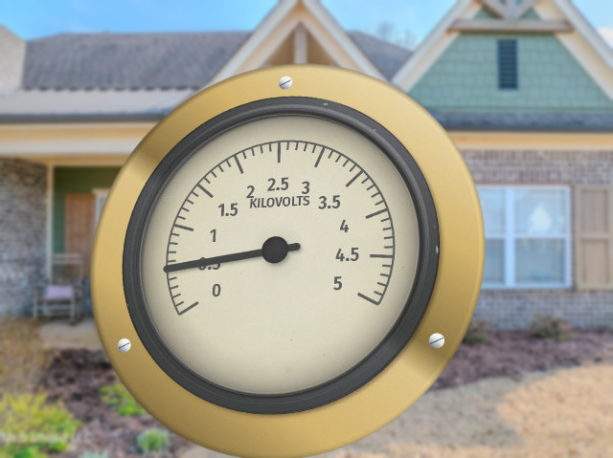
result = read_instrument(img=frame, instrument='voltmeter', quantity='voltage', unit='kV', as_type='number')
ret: 0.5 kV
